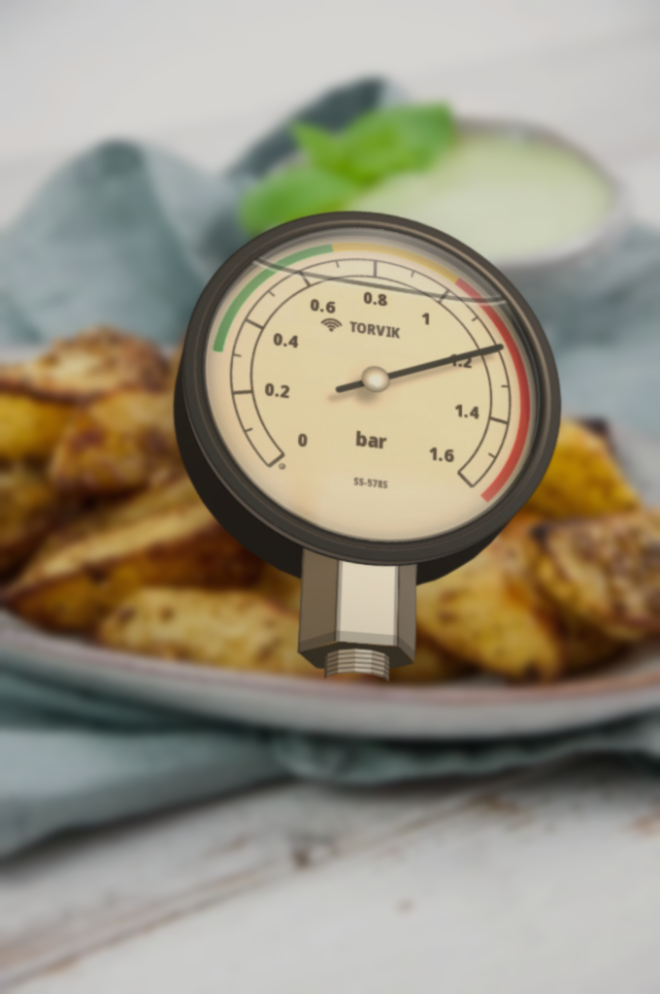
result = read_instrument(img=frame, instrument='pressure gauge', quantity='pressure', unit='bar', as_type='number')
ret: 1.2 bar
